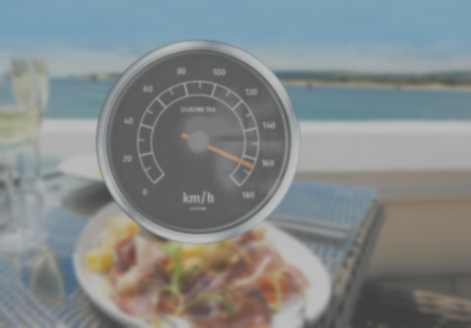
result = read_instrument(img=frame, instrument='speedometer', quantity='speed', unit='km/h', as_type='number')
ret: 165 km/h
